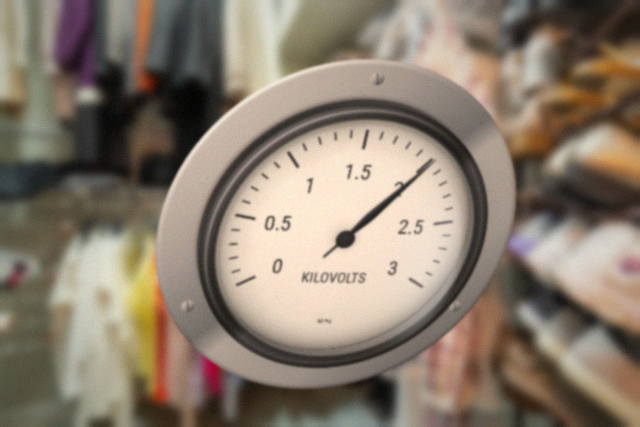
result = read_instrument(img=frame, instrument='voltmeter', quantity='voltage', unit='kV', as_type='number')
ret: 2 kV
